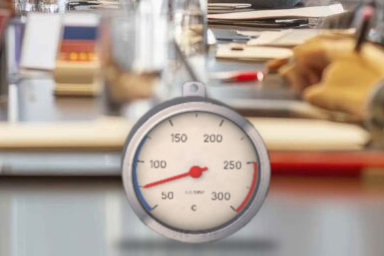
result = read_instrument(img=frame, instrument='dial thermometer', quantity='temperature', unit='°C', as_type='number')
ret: 75 °C
